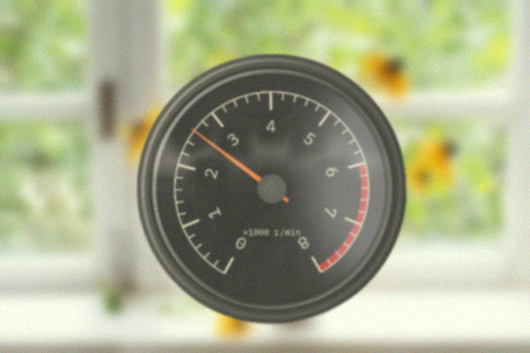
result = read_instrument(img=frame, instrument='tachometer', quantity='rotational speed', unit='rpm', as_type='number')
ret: 2600 rpm
